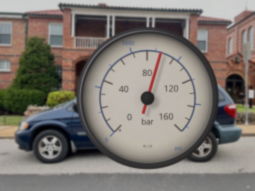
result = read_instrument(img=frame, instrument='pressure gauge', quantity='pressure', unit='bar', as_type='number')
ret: 90 bar
